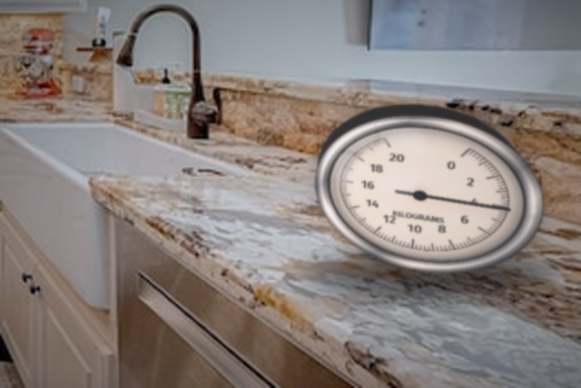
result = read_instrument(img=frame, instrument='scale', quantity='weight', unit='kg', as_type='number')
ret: 4 kg
